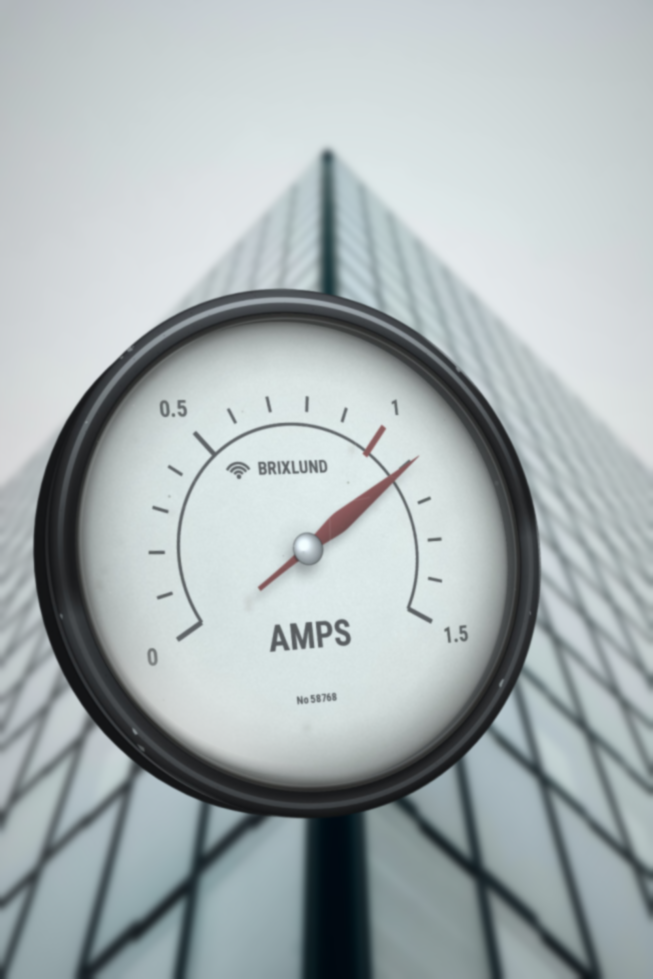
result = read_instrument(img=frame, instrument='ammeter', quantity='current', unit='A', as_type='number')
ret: 1.1 A
